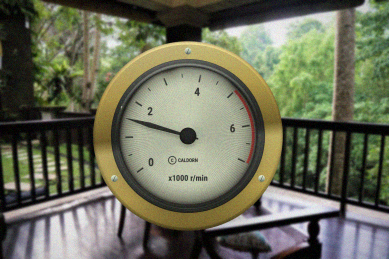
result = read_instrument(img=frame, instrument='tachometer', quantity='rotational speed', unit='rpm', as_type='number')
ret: 1500 rpm
